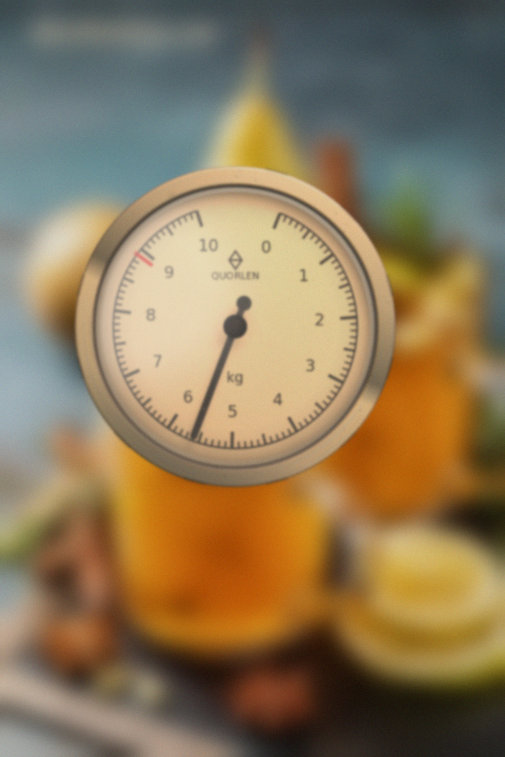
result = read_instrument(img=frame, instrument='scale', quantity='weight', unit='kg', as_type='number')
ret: 5.6 kg
